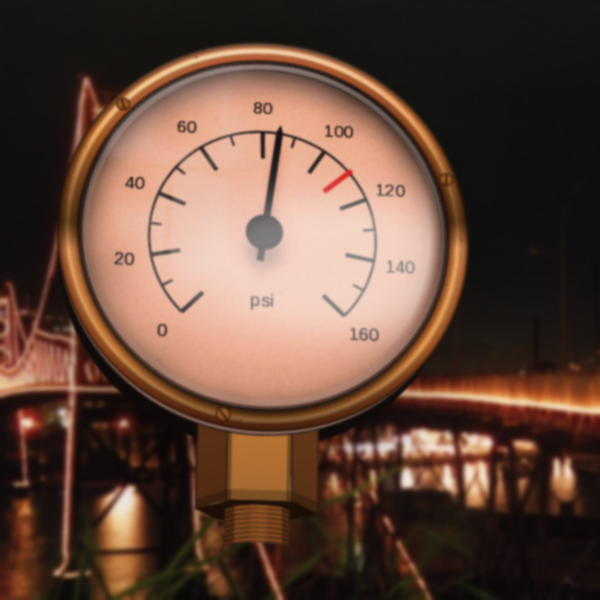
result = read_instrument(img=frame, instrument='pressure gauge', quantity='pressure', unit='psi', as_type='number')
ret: 85 psi
